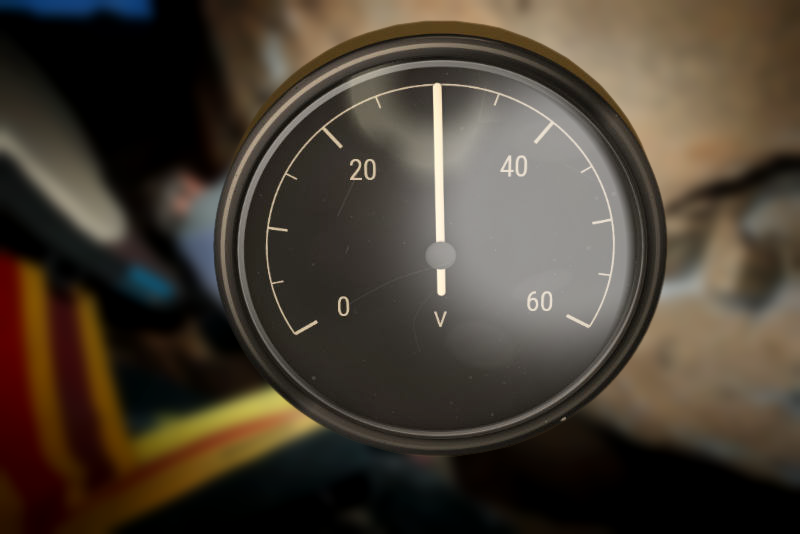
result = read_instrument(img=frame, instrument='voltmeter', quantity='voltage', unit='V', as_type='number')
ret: 30 V
